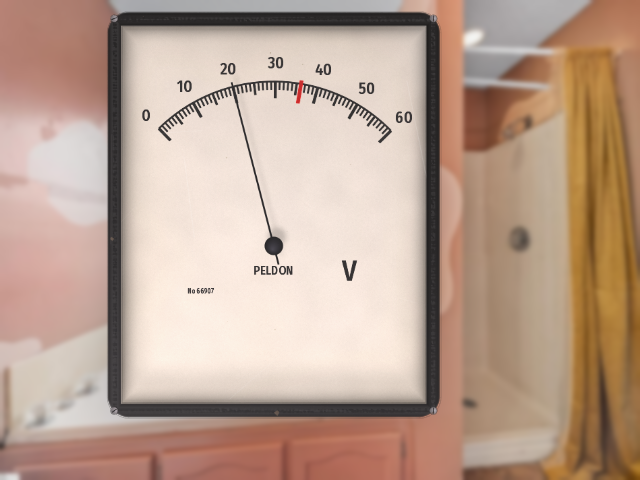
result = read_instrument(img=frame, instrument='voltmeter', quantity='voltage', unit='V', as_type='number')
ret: 20 V
